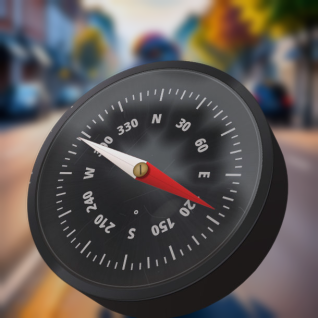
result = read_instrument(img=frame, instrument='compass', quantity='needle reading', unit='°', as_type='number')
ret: 115 °
